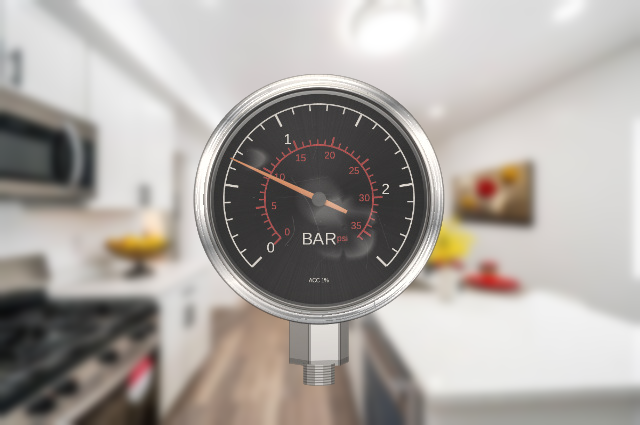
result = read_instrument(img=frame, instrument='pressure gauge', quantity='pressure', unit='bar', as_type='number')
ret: 0.65 bar
